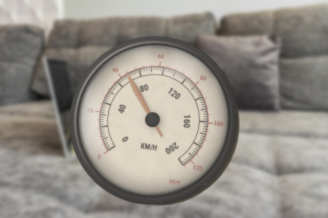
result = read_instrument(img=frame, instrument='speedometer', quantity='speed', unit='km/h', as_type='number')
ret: 70 km/h
